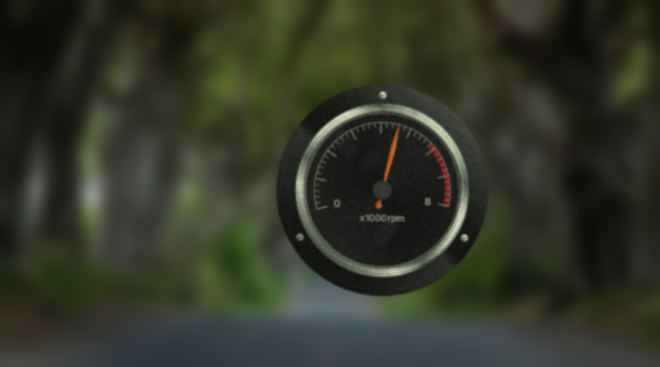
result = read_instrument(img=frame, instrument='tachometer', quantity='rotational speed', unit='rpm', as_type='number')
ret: 4600 rpm
